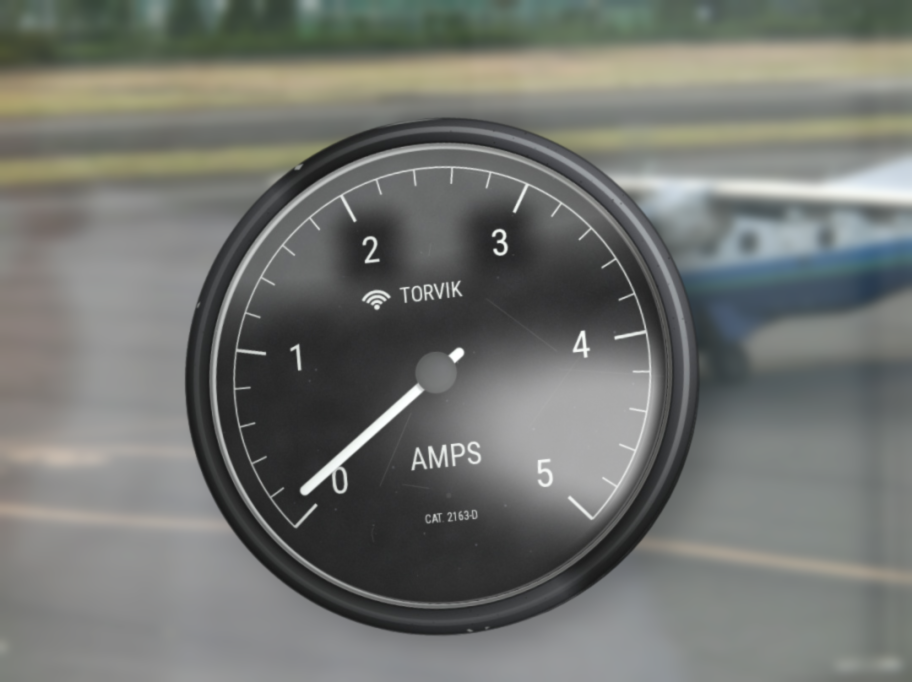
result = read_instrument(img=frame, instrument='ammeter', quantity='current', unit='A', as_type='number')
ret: 0.1 A
